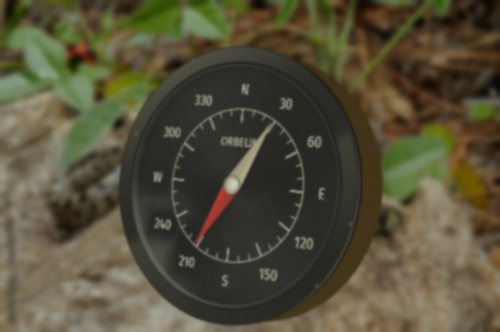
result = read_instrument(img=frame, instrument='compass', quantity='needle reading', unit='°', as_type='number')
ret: 210 °
